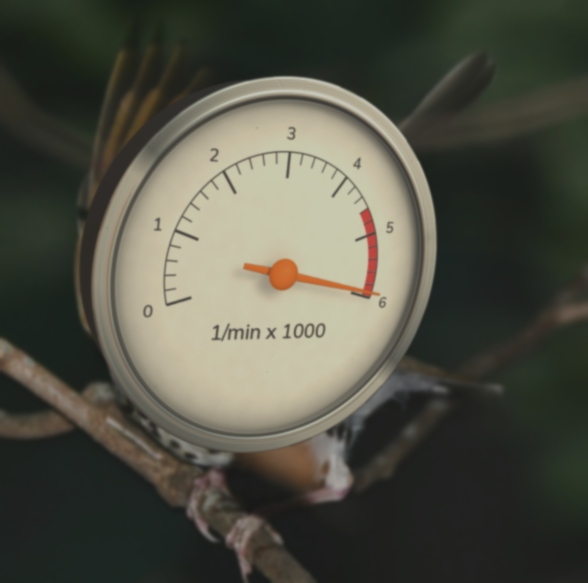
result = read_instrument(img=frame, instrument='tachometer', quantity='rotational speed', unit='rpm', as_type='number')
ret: 5900 rpm
